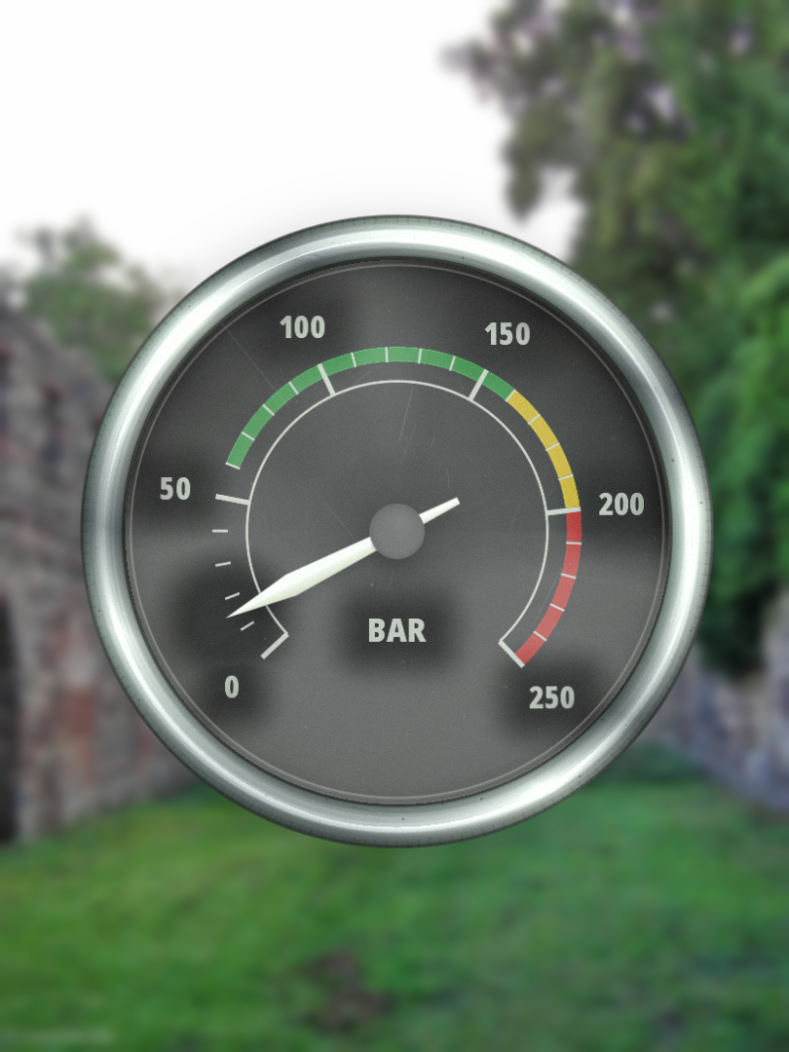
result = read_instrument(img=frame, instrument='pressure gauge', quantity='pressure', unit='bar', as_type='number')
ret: 15 bar
